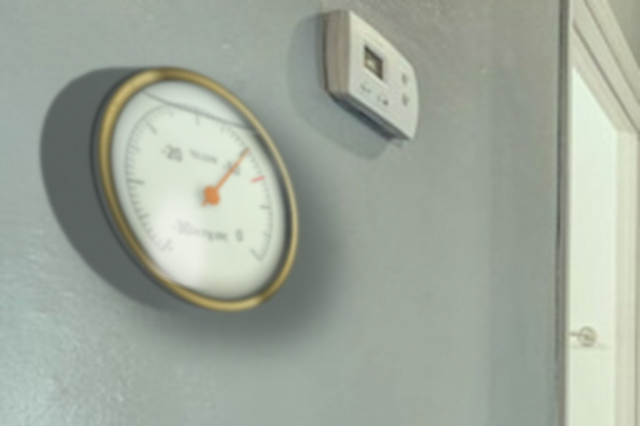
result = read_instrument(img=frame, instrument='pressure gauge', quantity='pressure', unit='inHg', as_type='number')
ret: -10 inHg
